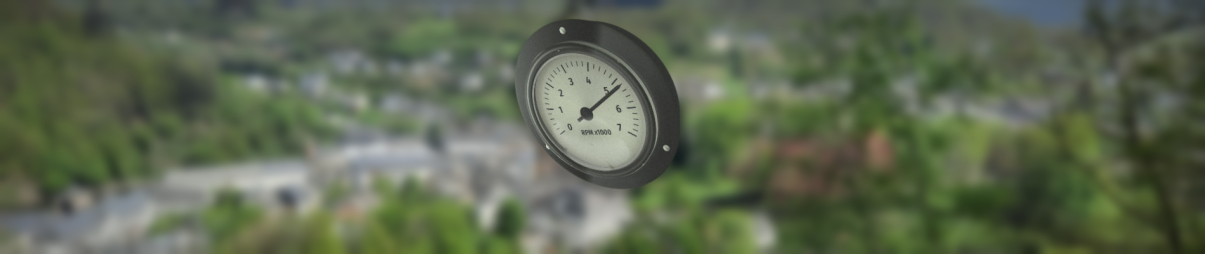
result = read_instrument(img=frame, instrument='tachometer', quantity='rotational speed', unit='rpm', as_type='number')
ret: 5200 rpm
